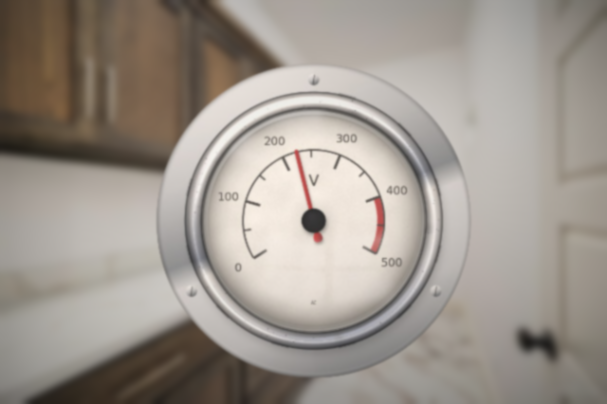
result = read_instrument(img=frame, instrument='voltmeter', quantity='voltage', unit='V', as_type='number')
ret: 225 V
